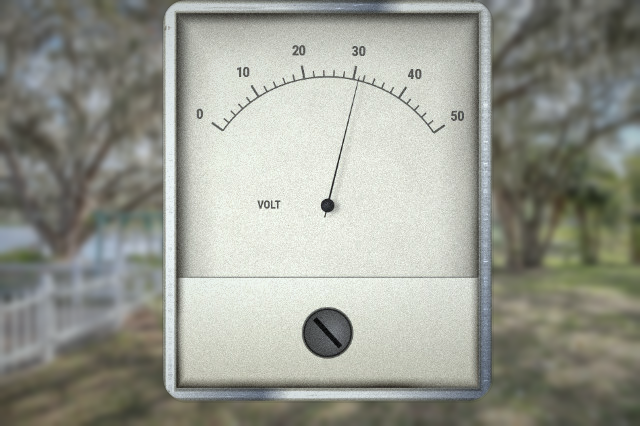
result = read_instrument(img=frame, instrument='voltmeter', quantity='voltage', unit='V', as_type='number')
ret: 31 V
